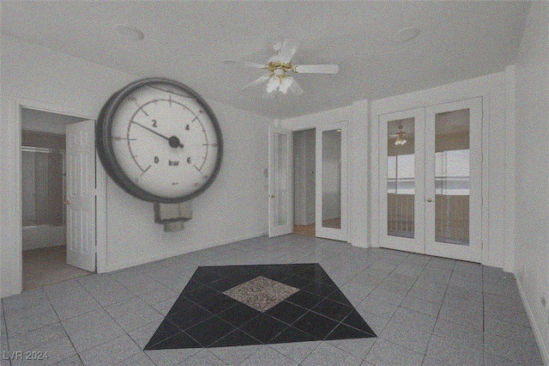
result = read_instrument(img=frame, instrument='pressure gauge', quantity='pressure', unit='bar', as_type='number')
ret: 1.5 bar
